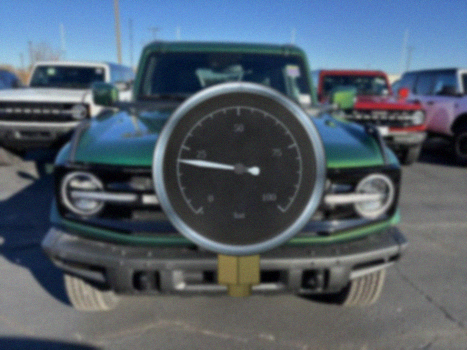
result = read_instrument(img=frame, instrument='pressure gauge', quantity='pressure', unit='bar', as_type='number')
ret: 20 bar
